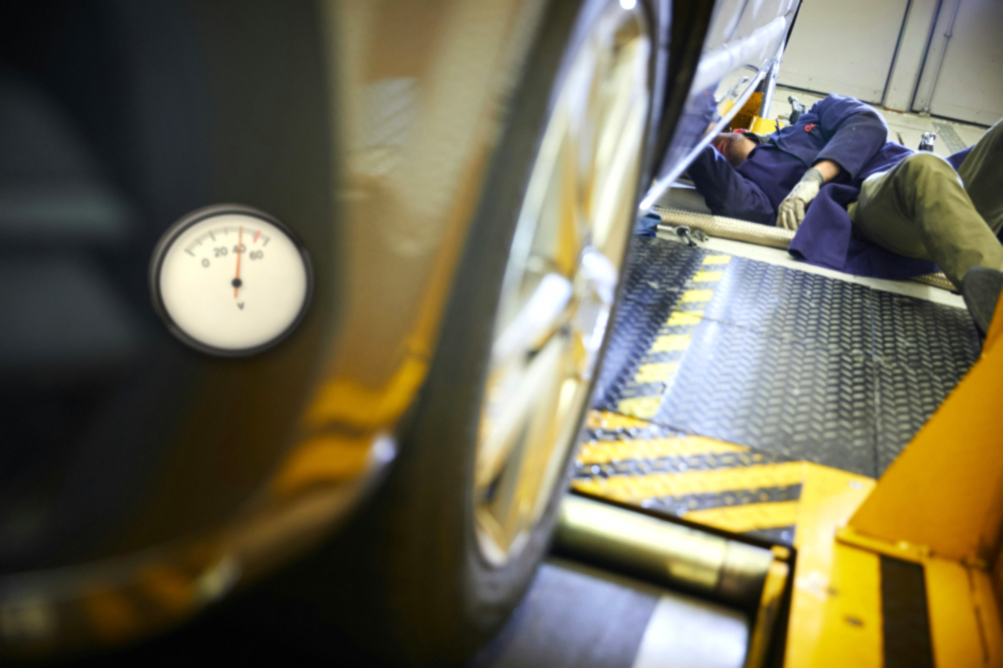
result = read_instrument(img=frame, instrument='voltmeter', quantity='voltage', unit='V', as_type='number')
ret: 40 V
